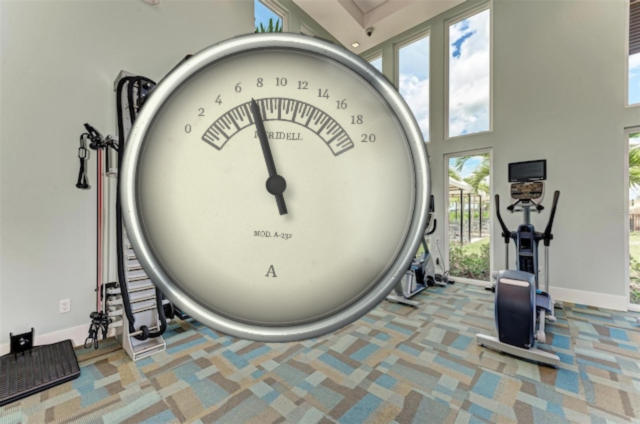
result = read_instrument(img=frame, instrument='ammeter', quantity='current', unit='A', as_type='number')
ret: 7 A
